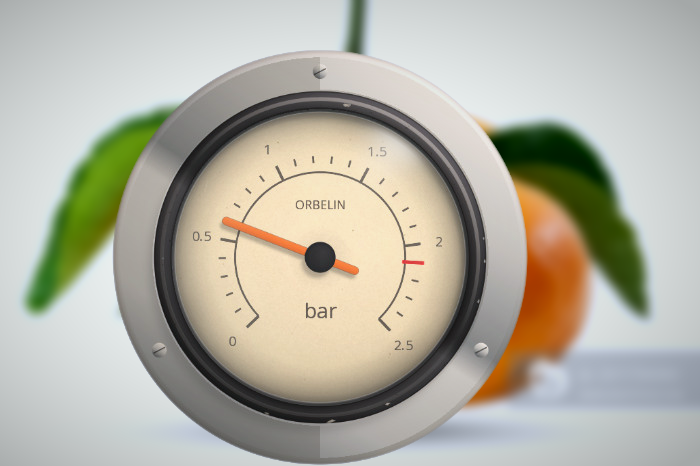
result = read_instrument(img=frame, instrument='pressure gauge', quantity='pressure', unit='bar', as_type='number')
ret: 0.6 bar
